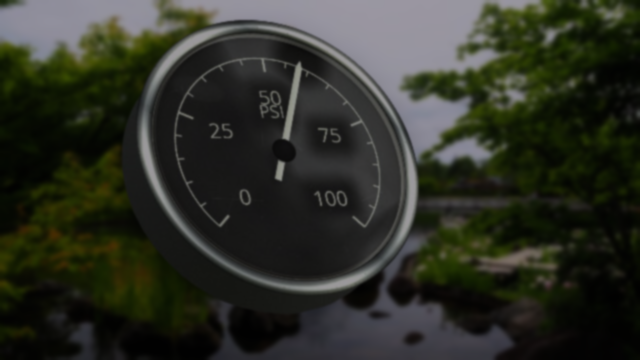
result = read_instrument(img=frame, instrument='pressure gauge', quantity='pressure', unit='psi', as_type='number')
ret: 57.5 psi
